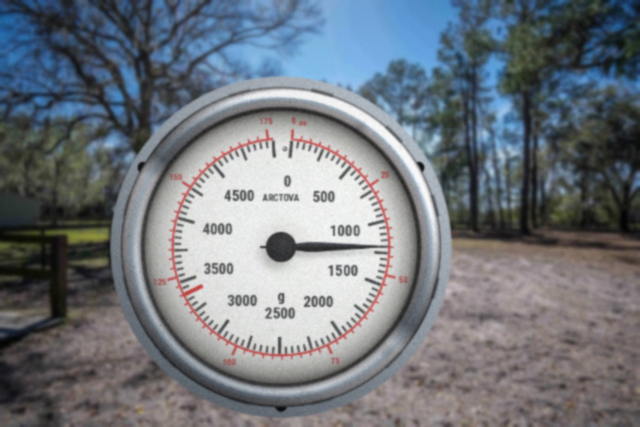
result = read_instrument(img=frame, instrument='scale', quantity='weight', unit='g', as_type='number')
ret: 1200 g
